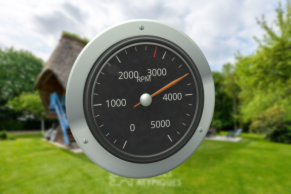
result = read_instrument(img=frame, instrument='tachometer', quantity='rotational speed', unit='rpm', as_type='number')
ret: 3600 rpm
